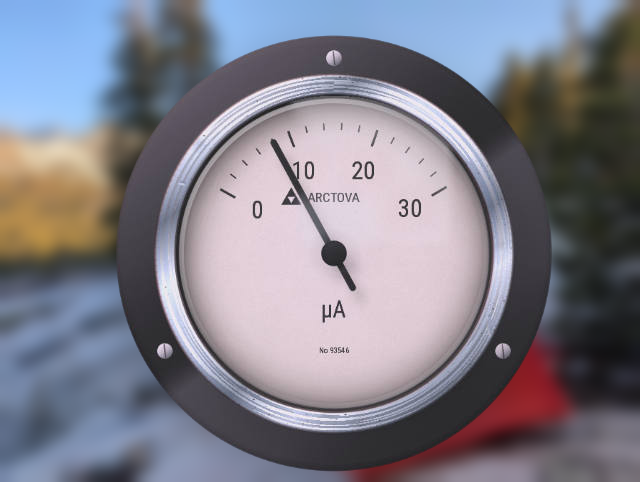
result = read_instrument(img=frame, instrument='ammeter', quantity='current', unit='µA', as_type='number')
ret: 8 µA
